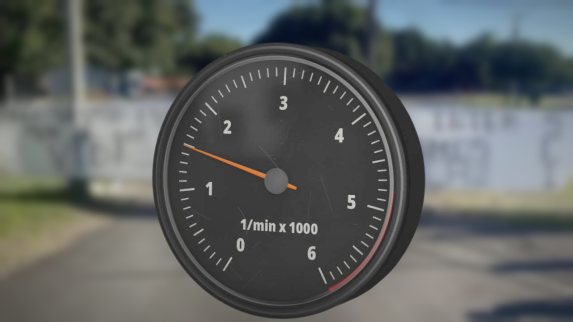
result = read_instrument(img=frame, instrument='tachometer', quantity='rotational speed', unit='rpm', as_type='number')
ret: 1500 rpm
